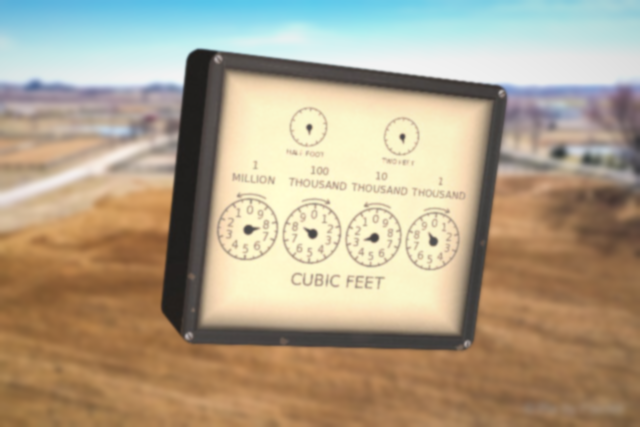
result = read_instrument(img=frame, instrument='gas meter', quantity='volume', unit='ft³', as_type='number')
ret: 782900 ft³
